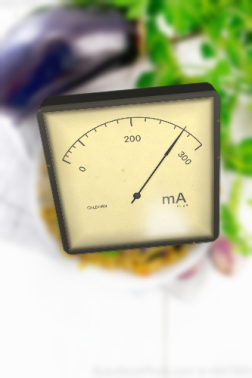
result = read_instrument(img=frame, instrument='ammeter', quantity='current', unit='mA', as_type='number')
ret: 270 mA
